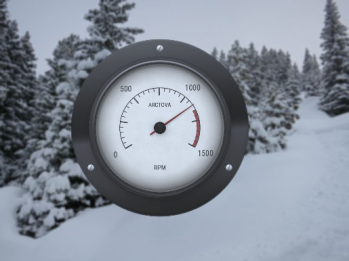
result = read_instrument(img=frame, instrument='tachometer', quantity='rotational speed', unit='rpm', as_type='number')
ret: 1100 rpm
